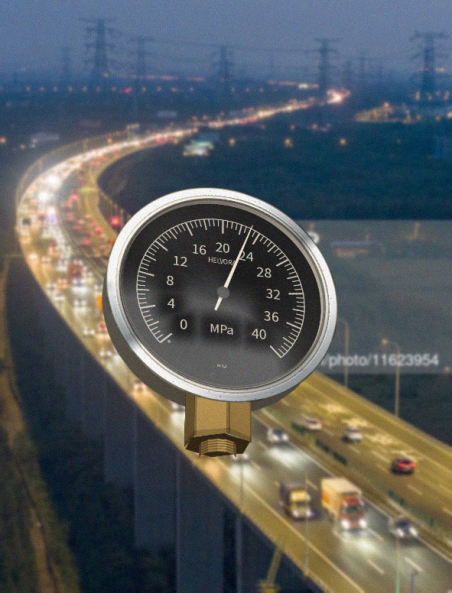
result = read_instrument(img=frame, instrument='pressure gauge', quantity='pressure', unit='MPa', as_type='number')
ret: 23 MPa
